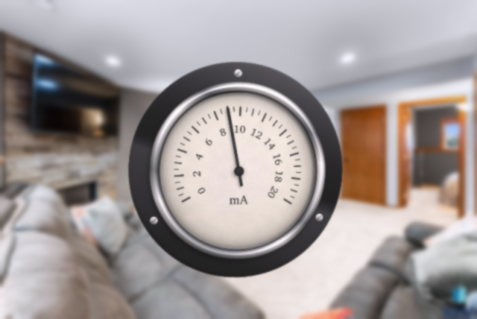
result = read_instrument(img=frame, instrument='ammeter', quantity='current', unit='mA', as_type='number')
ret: 9 mA
